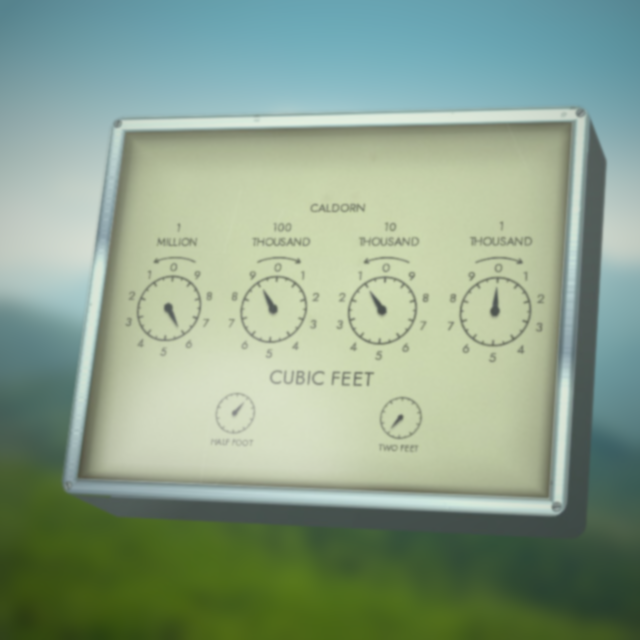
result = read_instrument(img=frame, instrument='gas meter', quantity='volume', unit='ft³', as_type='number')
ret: 591000 ft³
